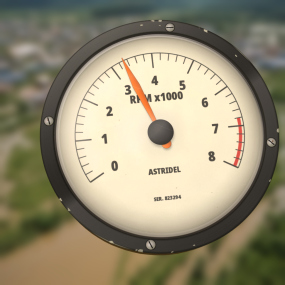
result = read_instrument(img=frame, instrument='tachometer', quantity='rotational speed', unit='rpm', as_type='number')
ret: 3300 rpm
